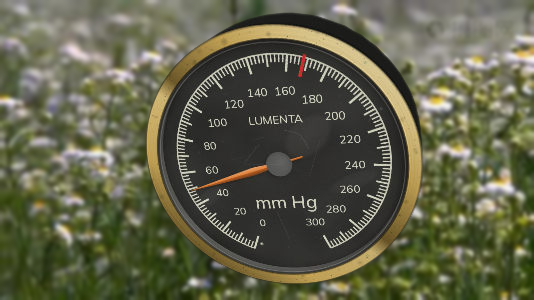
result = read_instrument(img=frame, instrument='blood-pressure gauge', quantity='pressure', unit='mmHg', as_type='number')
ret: 50 mmHg
